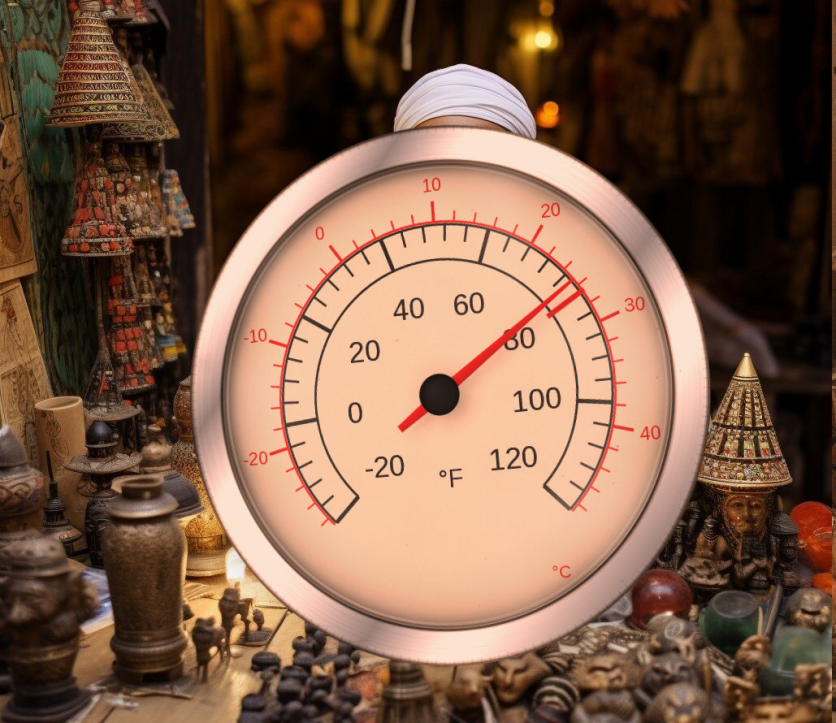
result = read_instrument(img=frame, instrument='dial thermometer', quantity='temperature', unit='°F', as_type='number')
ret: 78 °F
